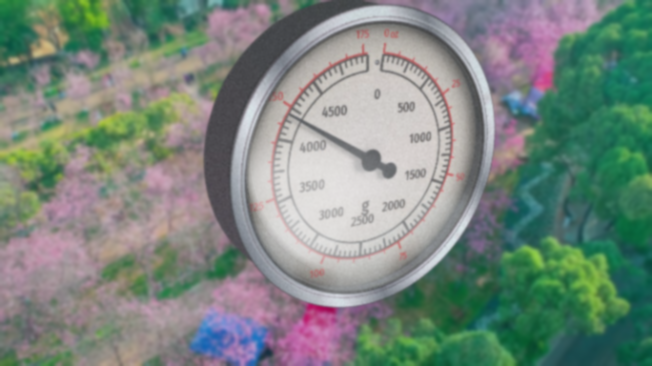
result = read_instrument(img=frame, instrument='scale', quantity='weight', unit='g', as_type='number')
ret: 4200 g
